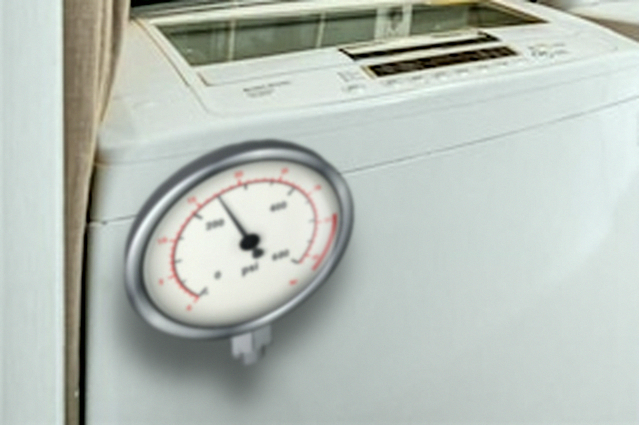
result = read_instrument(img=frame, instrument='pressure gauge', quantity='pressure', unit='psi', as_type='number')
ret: 250 psi
